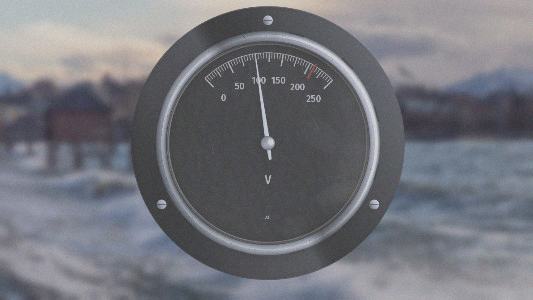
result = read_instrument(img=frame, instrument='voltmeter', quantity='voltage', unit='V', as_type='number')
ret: 100 V
